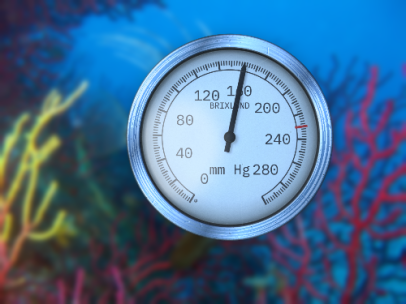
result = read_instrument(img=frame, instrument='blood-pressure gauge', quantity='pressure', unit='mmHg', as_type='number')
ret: 160 mmHg
